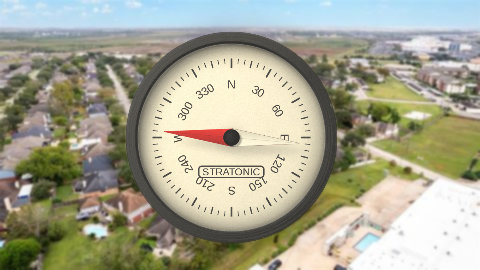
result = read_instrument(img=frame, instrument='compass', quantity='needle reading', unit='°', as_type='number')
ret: 275 °
